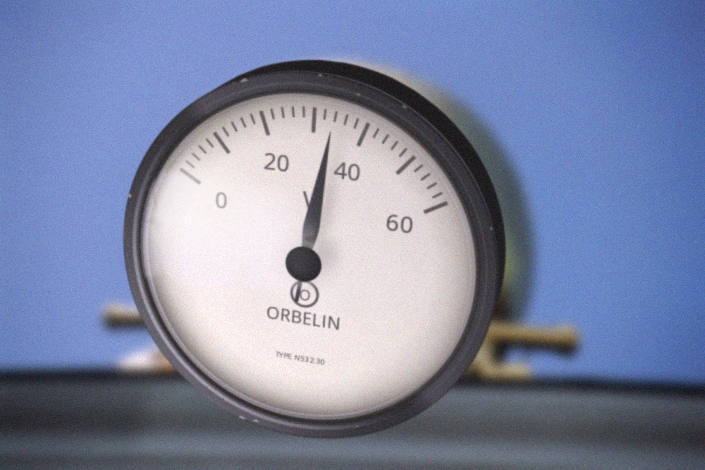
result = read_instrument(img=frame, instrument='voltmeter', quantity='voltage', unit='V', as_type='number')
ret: 34 V
